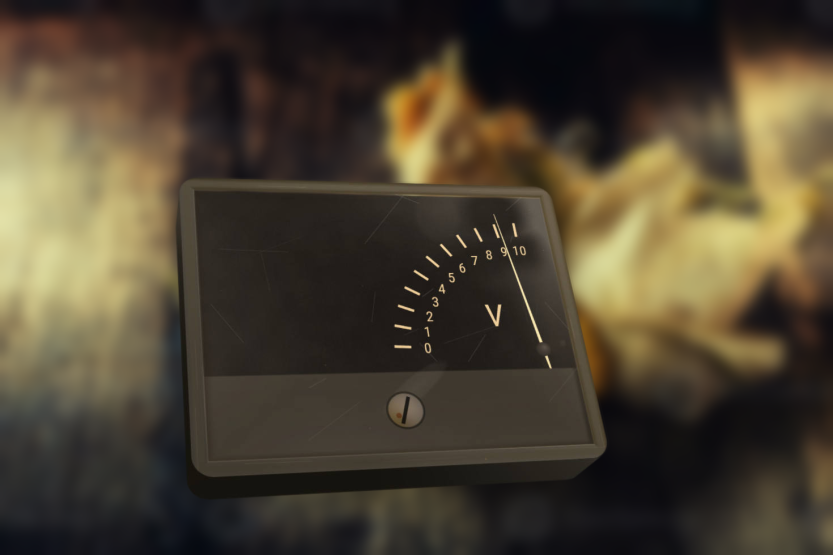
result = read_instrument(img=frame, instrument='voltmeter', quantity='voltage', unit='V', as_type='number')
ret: 9 V
